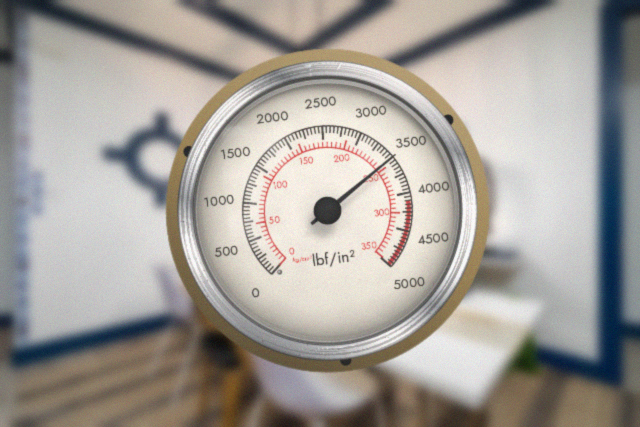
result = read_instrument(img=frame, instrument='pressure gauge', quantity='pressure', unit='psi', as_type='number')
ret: 3500 psi
